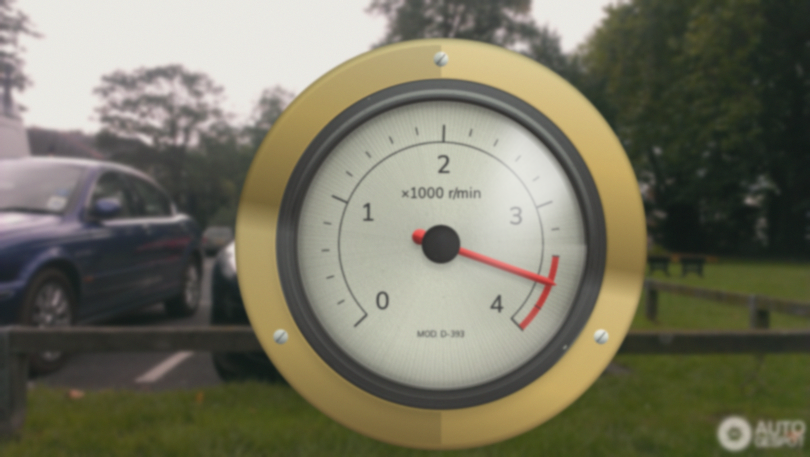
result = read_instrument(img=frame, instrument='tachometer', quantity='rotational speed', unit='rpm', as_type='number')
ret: 3600 rpm
